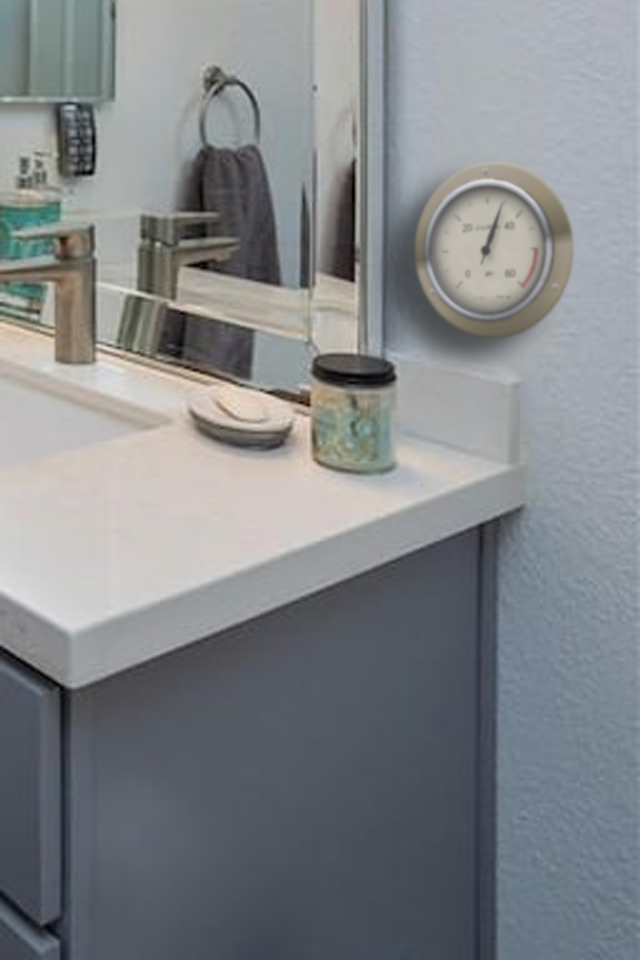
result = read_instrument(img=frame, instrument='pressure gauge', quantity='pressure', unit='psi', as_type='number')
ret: 35 psi
